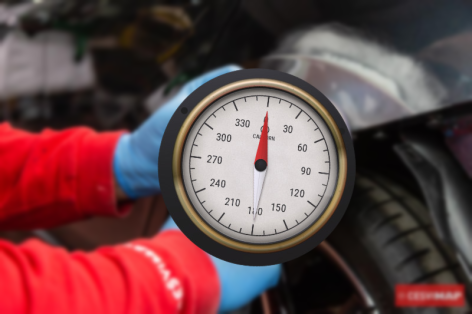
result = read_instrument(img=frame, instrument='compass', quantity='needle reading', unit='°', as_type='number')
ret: 0 °
